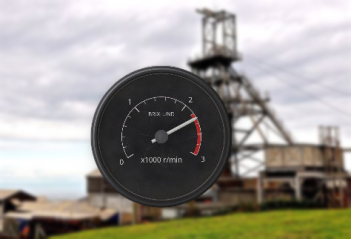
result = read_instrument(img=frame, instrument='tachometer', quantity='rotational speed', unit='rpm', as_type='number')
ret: 2300 rpm
